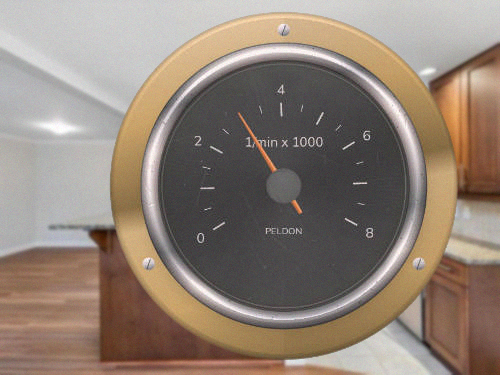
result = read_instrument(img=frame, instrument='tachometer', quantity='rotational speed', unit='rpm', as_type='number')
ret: 3000 rpm
